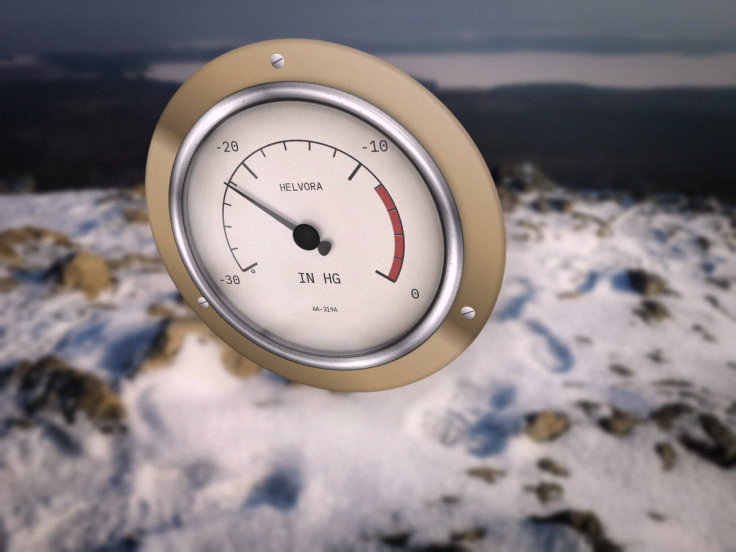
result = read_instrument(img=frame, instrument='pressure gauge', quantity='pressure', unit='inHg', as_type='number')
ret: -22 inHg
